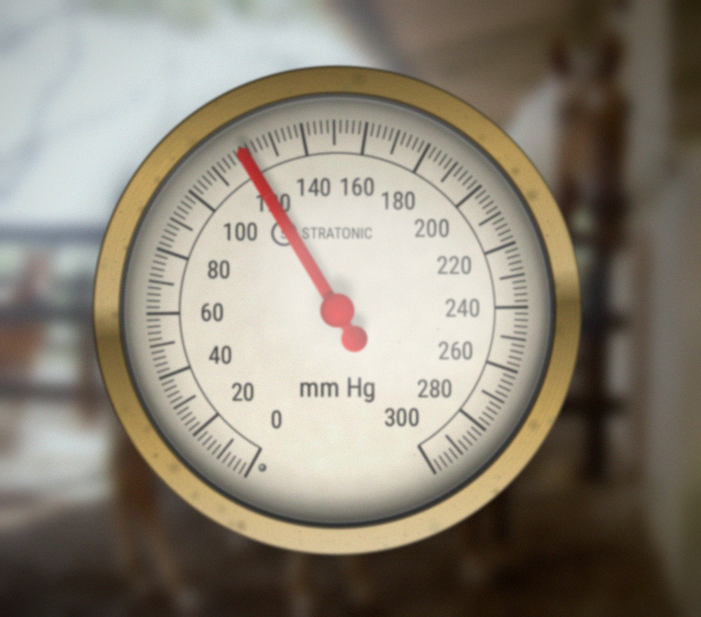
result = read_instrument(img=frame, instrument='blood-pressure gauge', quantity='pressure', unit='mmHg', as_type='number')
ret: 120 mmHg
